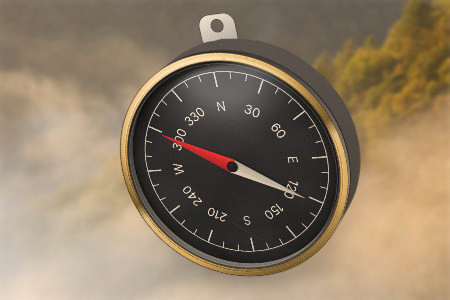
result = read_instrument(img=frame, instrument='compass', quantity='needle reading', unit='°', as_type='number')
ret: 300 °
